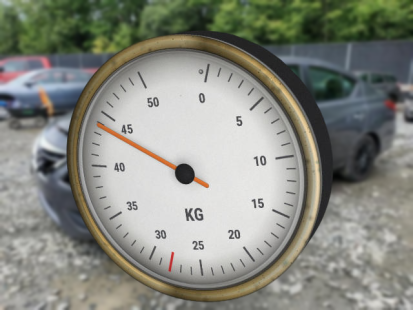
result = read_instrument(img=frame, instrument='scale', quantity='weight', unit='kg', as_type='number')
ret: 44 kg
